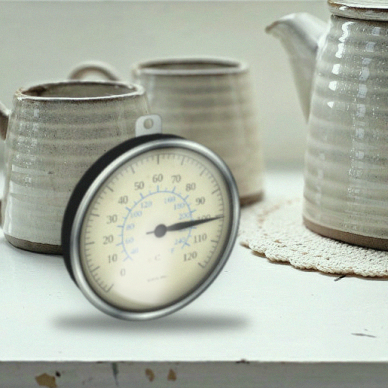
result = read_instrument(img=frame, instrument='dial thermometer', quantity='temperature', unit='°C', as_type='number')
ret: 100 °C
